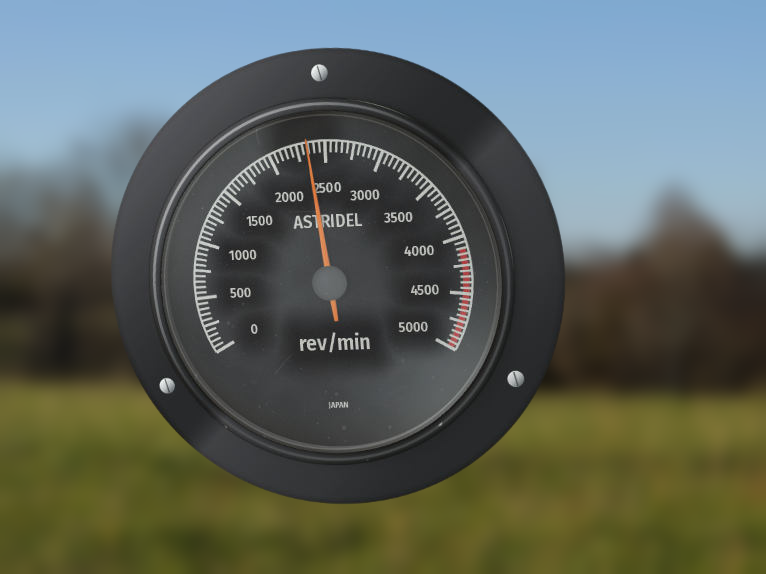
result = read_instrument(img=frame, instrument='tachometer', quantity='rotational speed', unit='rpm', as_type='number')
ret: 2350 rpm
